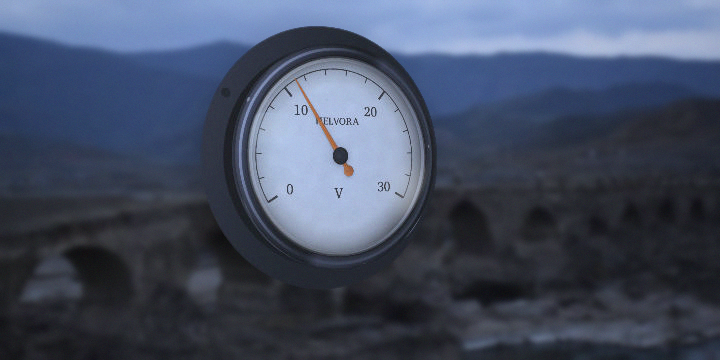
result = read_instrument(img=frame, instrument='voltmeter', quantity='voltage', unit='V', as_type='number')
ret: 11 V
